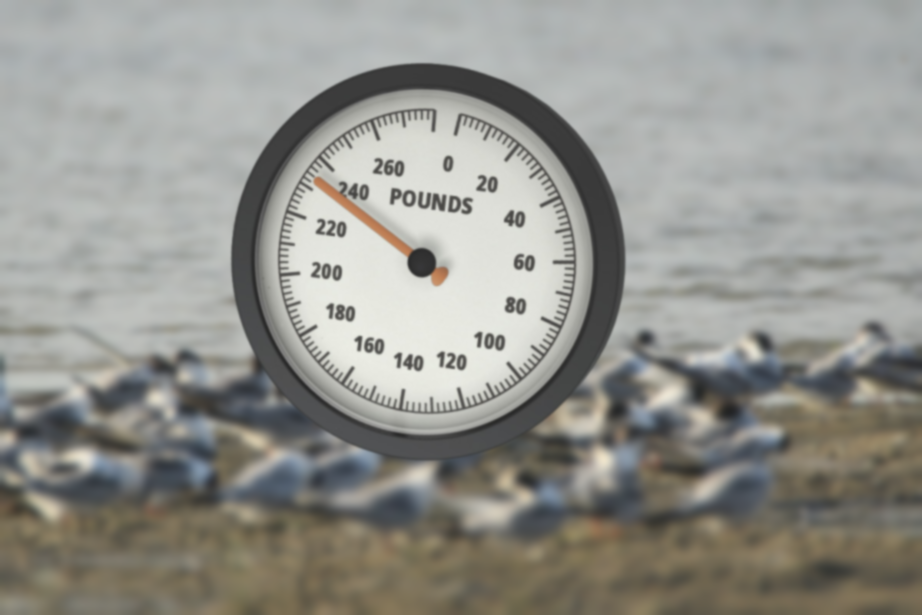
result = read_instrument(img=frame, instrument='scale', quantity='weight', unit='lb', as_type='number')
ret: 234 lb
